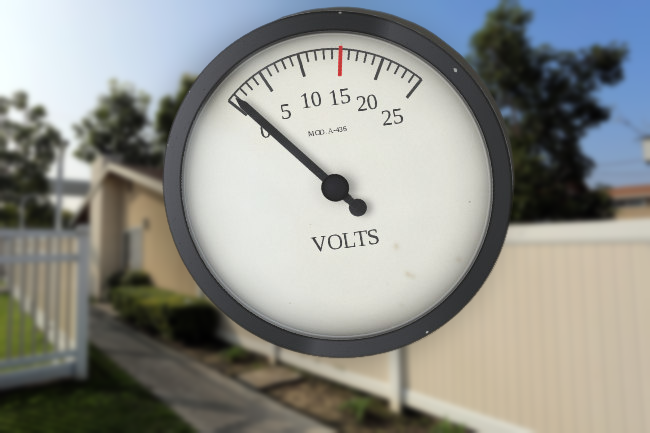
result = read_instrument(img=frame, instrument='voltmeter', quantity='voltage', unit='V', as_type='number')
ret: 1 V
